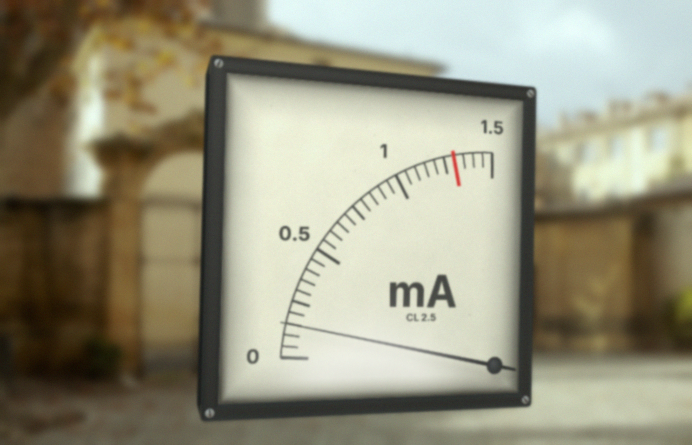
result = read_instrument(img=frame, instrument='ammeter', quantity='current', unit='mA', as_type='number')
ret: 0.15 mA
